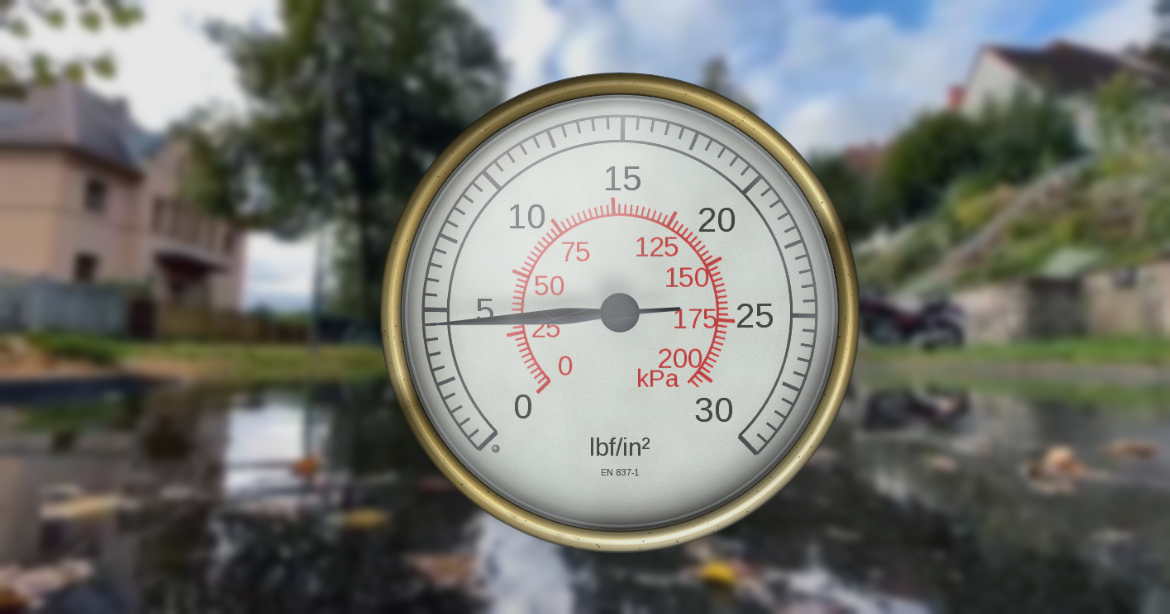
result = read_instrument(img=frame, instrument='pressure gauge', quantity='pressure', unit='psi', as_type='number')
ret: 4.5 psi
